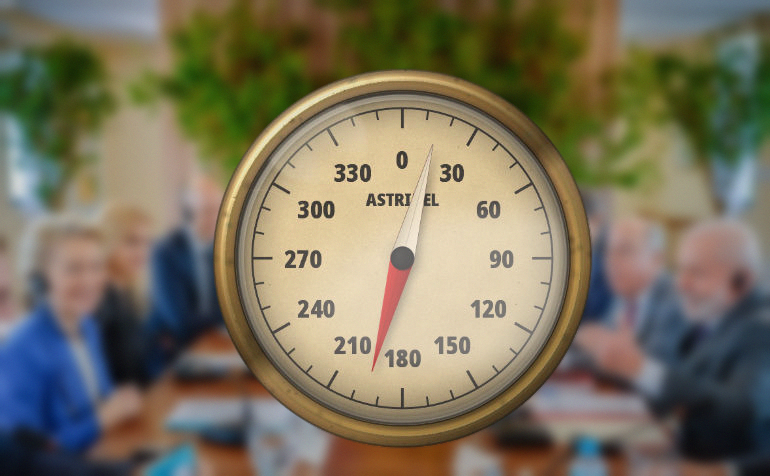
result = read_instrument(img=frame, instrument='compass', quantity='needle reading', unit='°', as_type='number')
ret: 195 °
